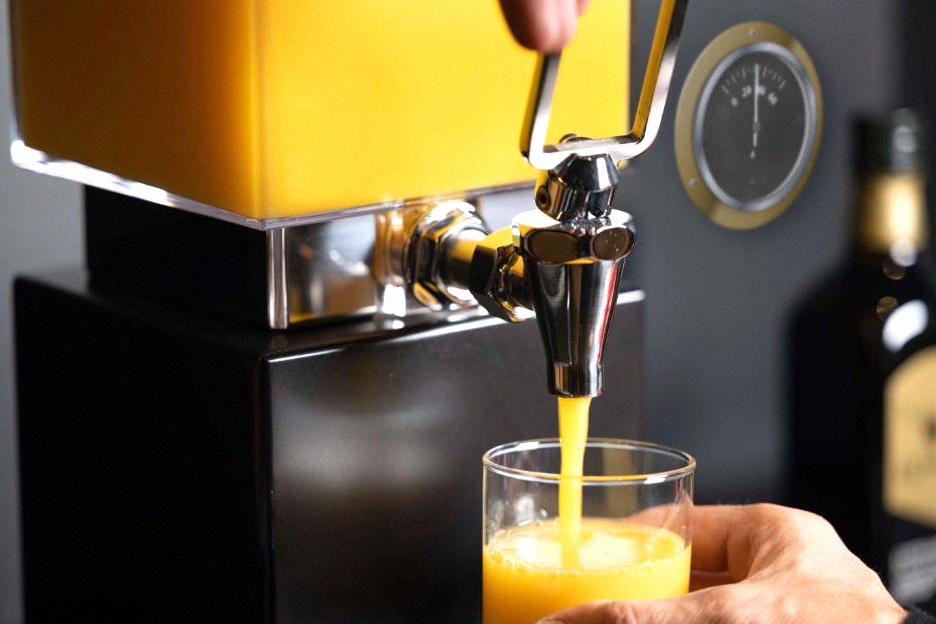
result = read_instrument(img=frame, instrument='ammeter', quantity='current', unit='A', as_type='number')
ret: 30 A
